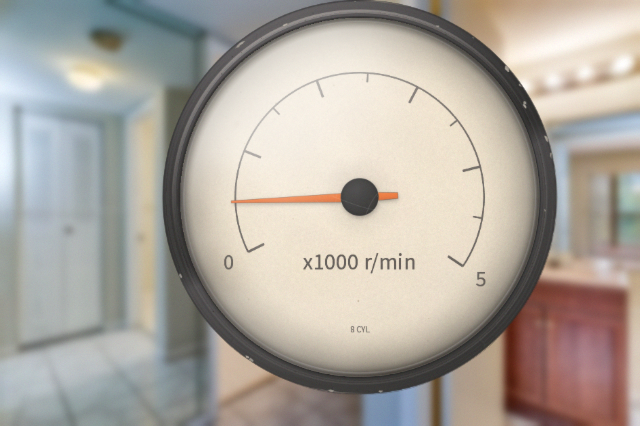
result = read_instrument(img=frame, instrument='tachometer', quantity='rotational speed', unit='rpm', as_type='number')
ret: 500 rpm
